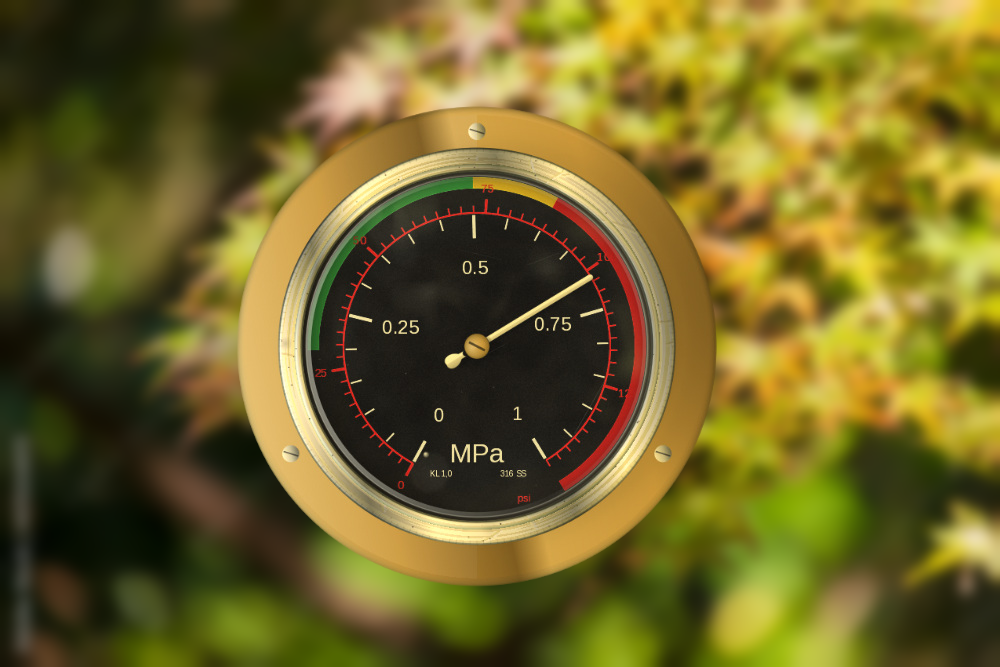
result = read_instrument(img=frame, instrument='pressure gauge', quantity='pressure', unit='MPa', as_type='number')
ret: 0.7 MPa
